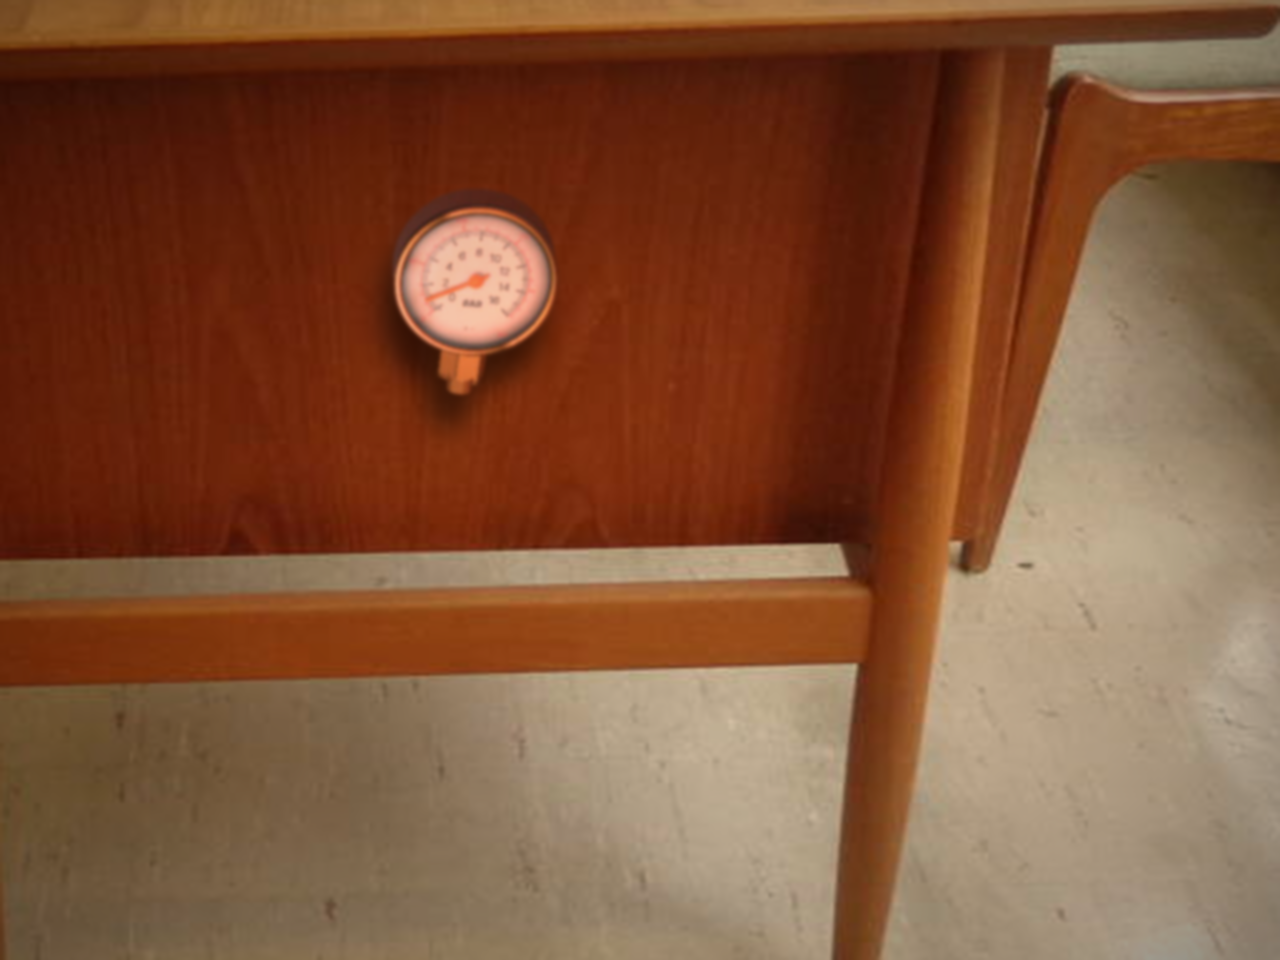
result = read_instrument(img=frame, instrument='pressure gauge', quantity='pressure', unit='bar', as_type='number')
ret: 1 bar
